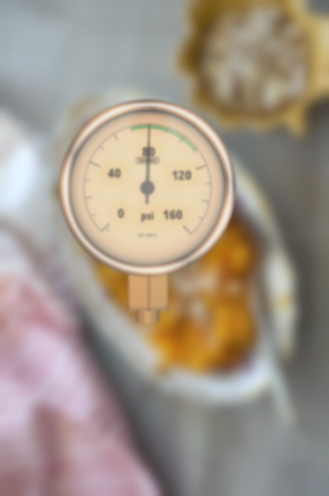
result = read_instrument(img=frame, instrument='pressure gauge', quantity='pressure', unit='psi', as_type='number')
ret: 80 psi
